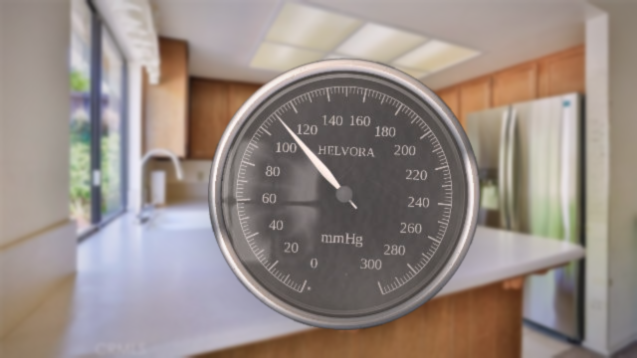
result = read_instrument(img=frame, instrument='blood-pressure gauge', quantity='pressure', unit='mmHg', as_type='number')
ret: 110 mmHg
